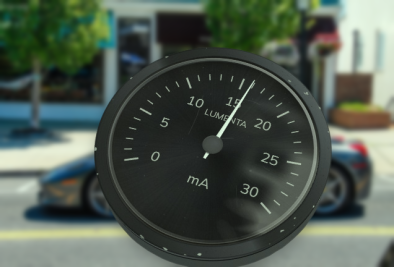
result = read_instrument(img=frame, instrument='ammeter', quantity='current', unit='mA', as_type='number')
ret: 16 mA
